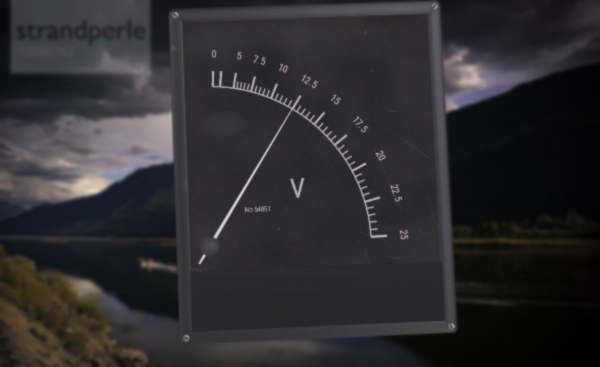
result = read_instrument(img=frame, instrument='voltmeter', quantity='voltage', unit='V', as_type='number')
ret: 12.5 V
